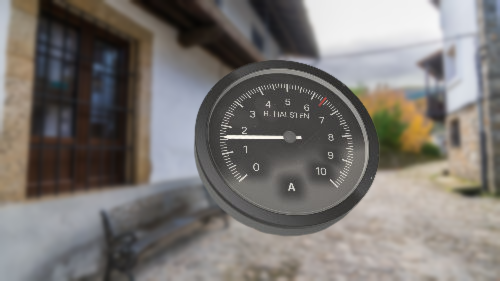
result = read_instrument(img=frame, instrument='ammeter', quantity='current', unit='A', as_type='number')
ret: 1.5 A
